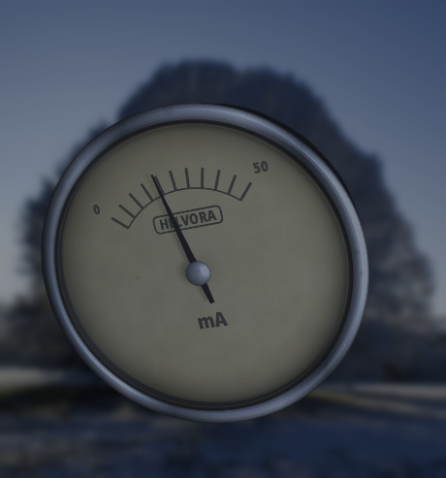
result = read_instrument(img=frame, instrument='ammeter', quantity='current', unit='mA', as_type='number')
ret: 20 mA
